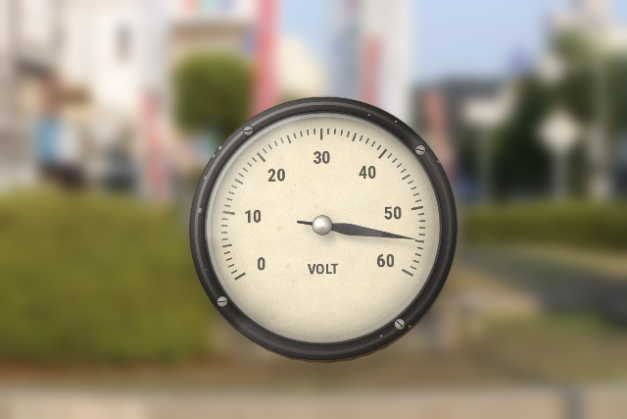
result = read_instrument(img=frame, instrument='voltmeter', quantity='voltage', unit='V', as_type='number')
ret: 55 V
